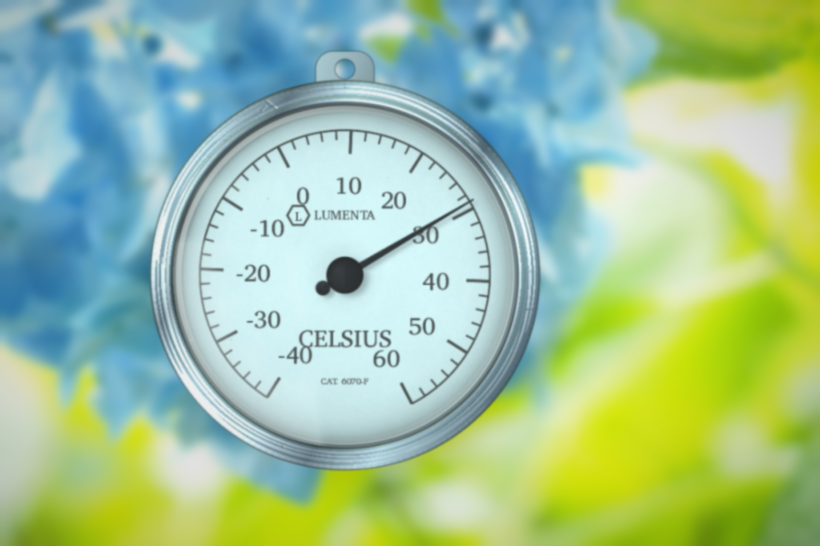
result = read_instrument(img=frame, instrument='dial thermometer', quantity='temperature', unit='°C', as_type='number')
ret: 29 °C
